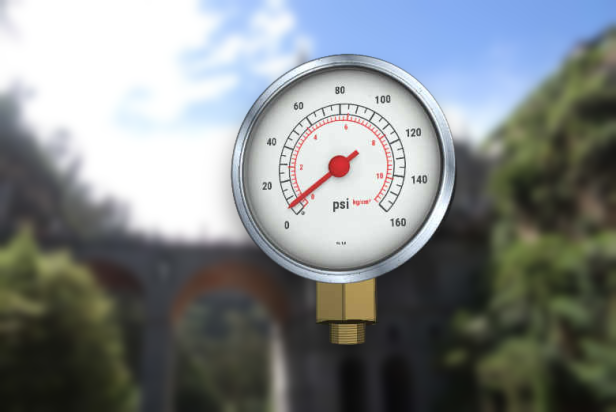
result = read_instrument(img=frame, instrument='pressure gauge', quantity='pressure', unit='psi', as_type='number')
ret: 5 psi
